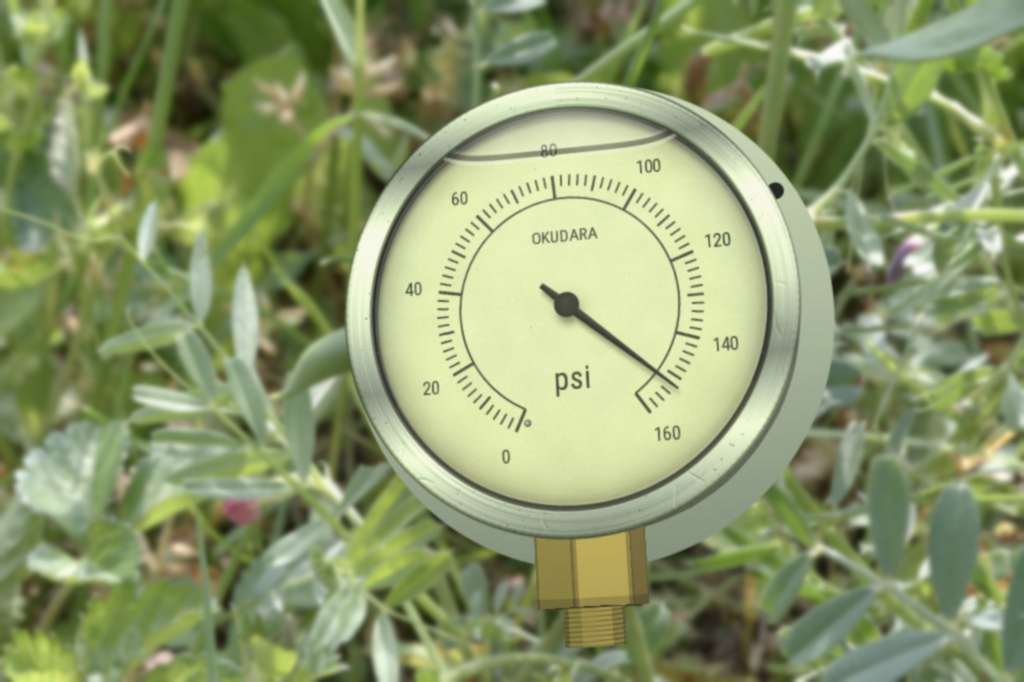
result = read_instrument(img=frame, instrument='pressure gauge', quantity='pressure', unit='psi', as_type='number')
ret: 152 psi
